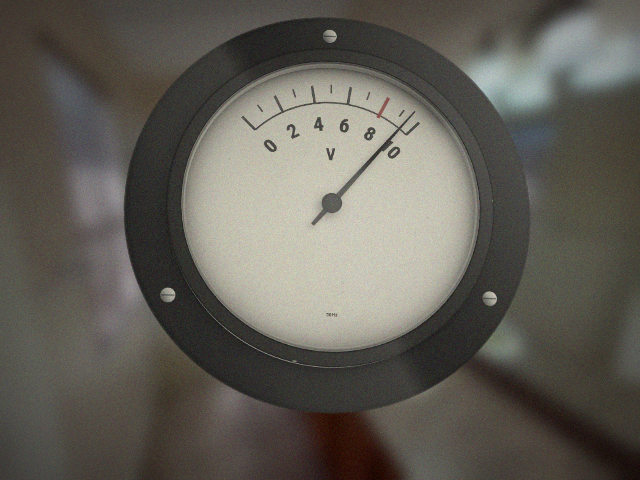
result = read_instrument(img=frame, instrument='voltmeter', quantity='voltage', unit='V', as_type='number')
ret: 9.5 V
